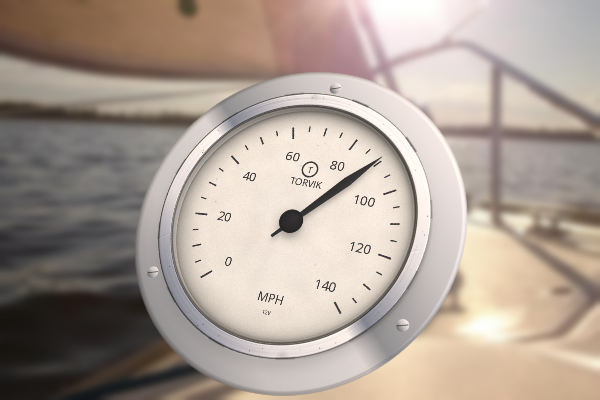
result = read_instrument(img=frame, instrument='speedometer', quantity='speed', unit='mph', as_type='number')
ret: 90 mph
